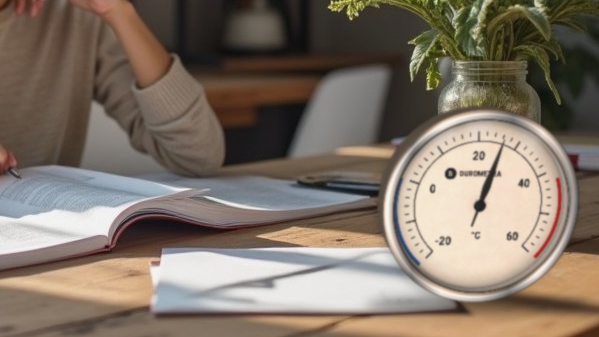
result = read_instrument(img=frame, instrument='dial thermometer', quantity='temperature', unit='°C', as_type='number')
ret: 26 °C
